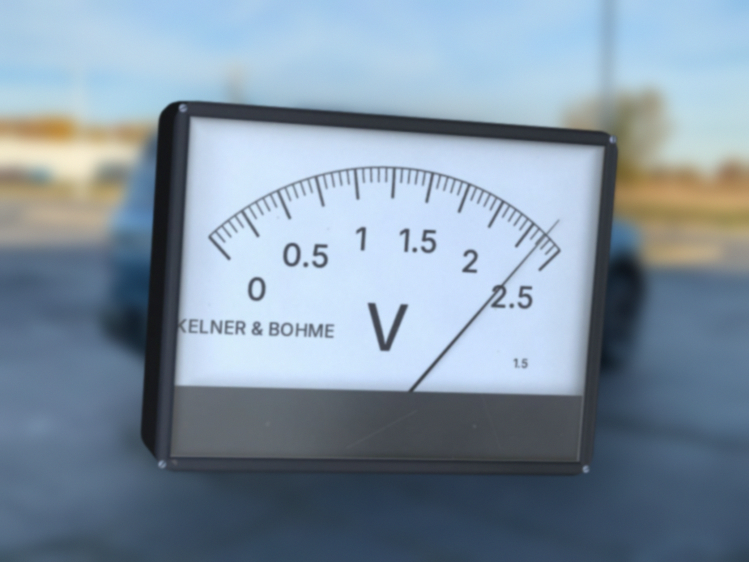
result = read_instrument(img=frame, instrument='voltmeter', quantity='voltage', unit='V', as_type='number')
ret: 2.35 V
